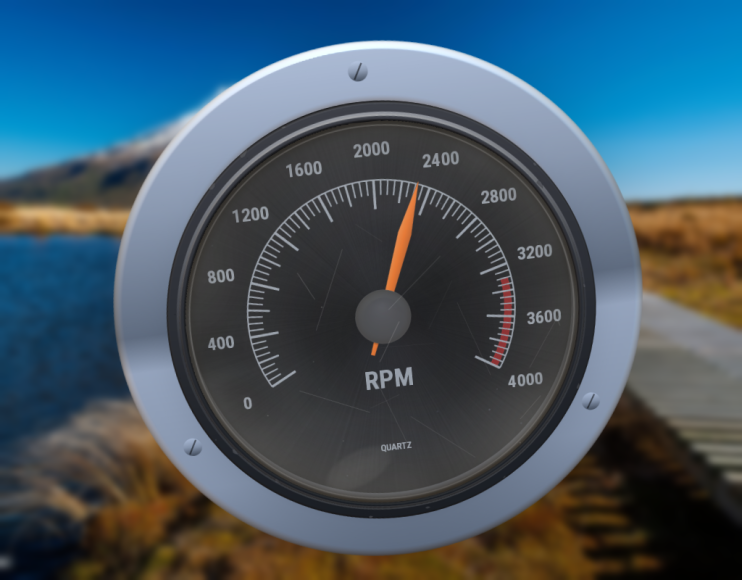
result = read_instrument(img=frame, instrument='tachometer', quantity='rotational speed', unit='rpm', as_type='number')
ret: 2300 rpm
